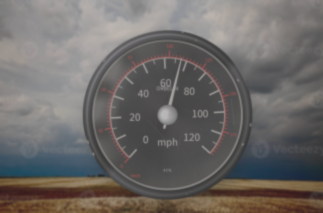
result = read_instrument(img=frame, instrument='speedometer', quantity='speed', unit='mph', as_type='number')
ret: 67.5 mph
